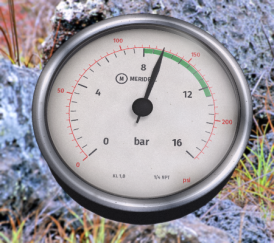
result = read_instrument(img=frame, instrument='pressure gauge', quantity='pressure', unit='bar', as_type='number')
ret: 9 bar
